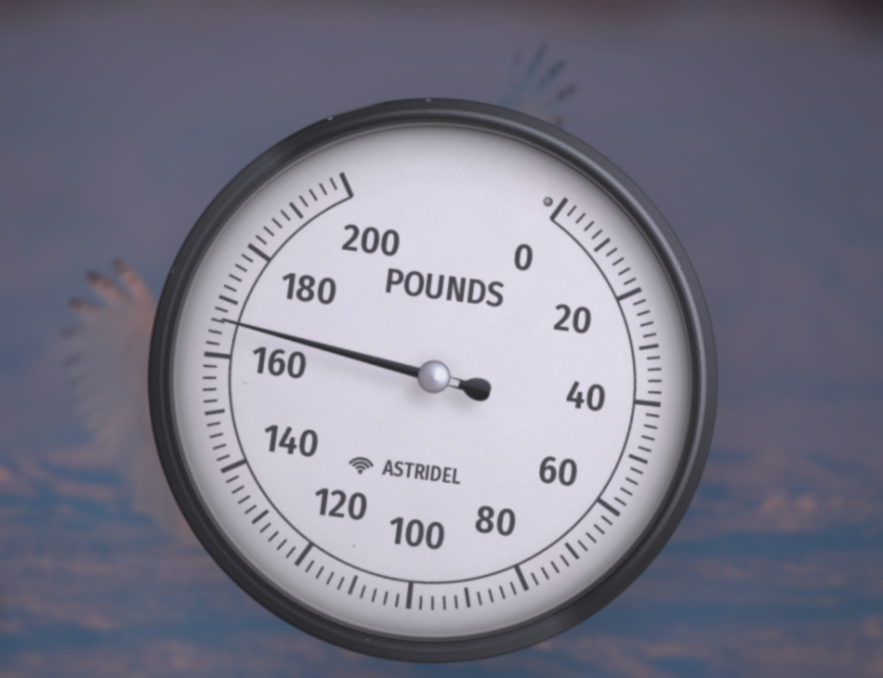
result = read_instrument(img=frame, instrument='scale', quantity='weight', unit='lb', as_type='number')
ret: 166 lb
